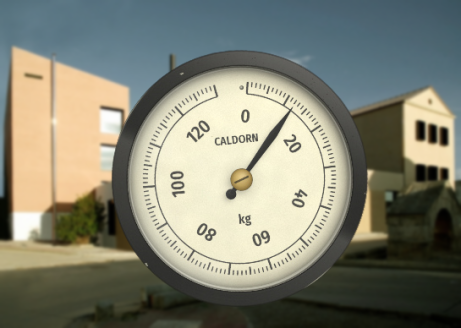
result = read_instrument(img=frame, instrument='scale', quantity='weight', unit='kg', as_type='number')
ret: 12 kg
